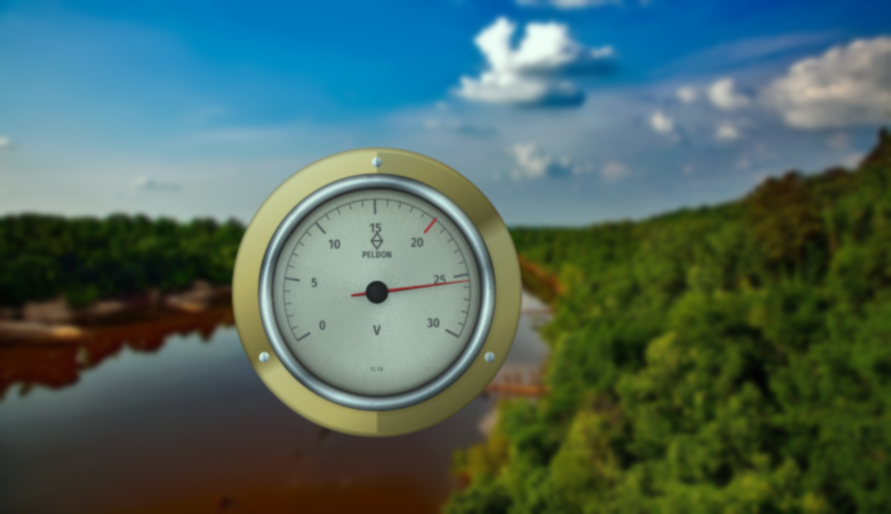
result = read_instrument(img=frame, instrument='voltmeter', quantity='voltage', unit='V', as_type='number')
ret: 25.5 V
